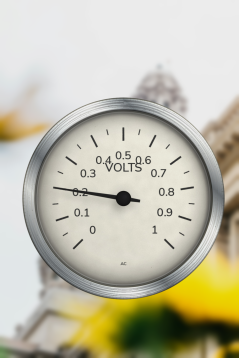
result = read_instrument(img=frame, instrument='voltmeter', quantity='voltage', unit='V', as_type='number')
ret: 0.2 V
